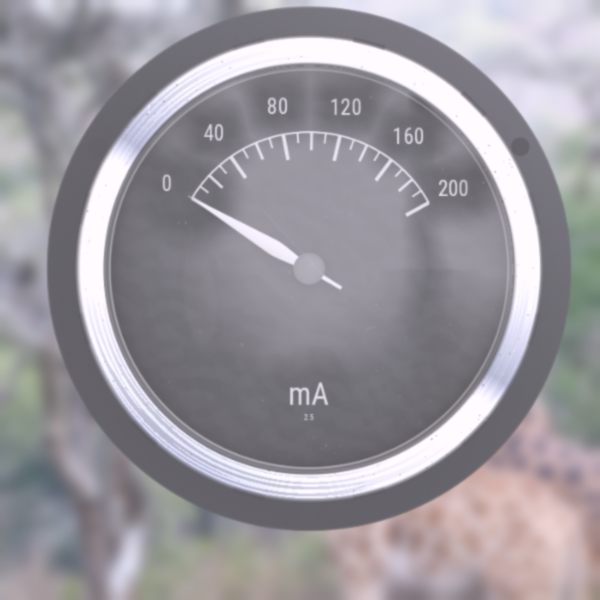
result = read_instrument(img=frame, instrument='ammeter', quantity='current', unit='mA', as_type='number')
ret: 0 mA
